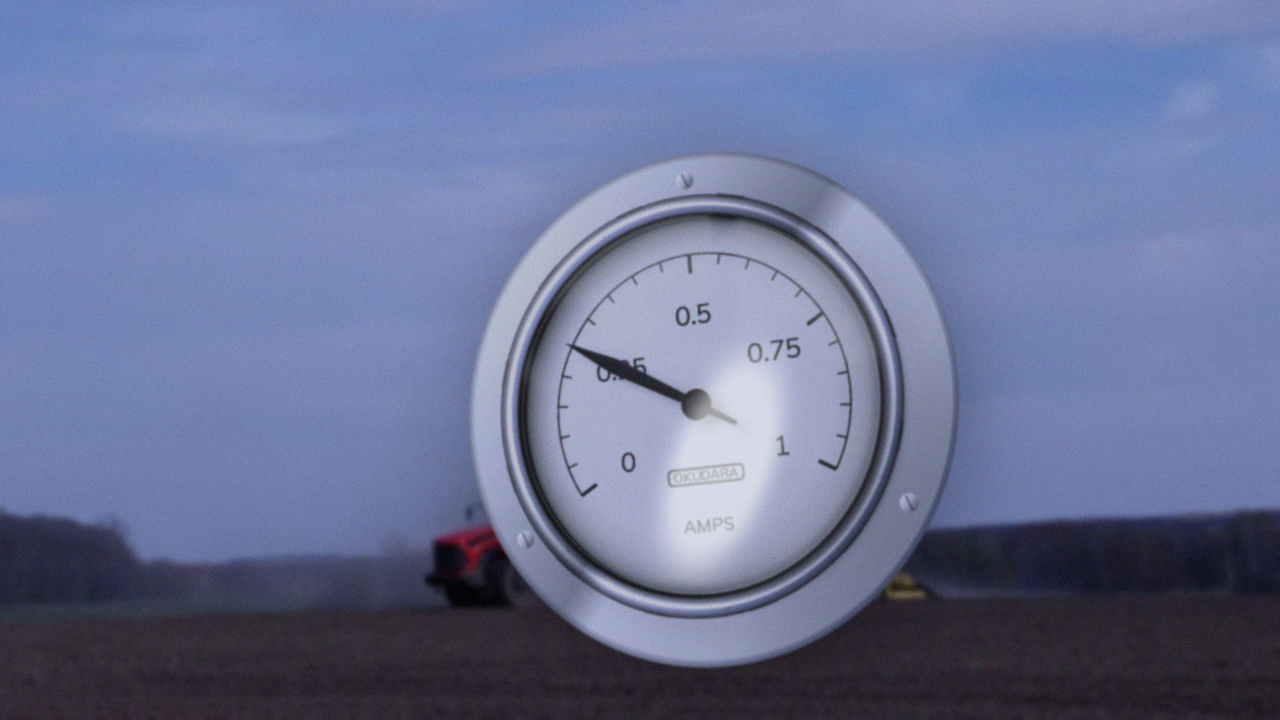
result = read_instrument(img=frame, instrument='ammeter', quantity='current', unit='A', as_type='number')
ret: 0.25 A
